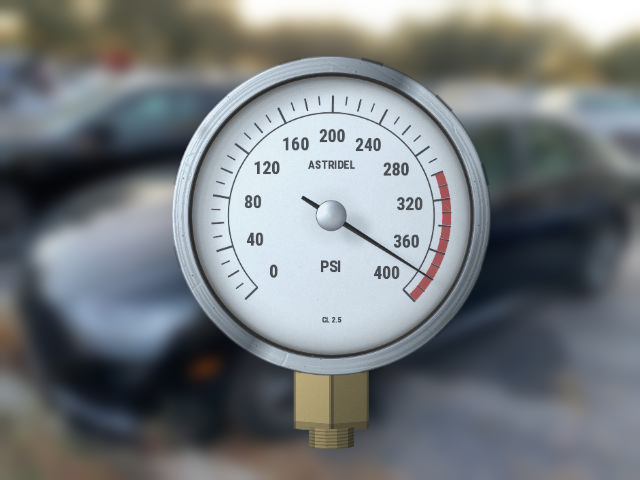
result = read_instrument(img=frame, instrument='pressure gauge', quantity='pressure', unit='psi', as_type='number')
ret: 380 psi
